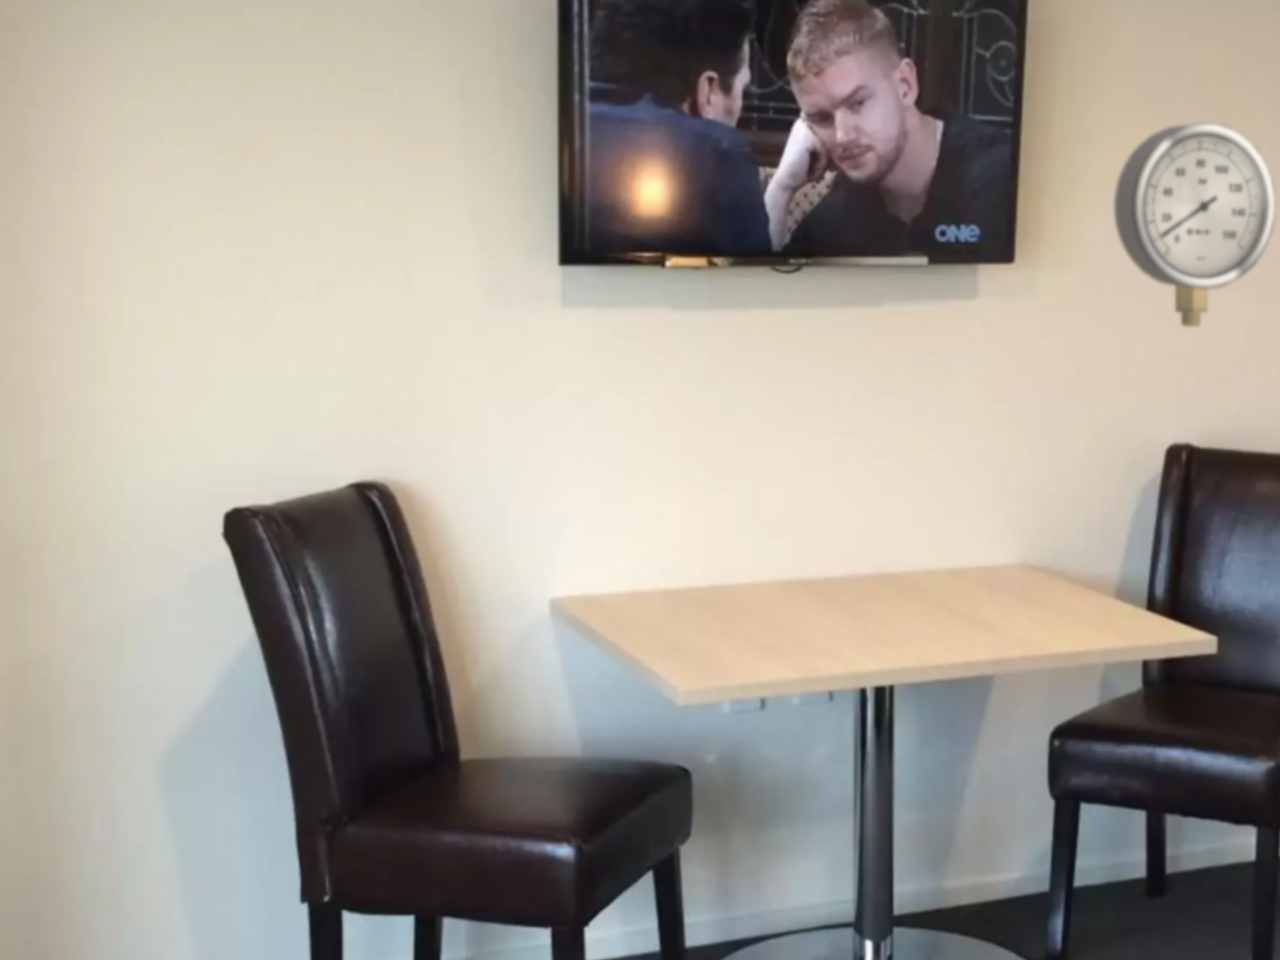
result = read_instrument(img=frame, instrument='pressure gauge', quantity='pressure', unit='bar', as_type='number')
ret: 10 bar
